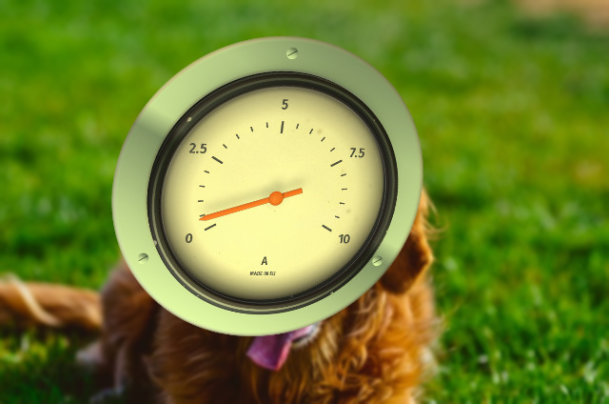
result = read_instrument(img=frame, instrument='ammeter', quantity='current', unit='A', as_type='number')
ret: 0.5 A
